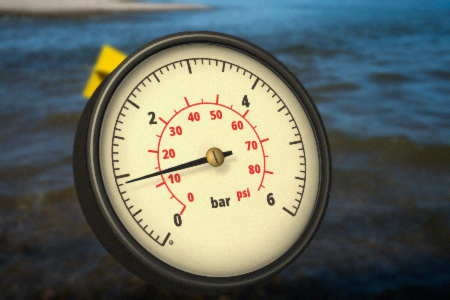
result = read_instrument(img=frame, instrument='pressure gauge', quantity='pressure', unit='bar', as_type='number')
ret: 0.9 bar
